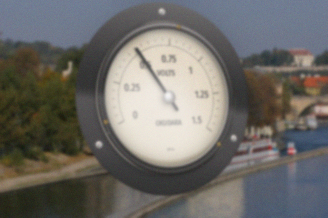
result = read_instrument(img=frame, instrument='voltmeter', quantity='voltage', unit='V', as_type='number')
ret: 0.5 V
